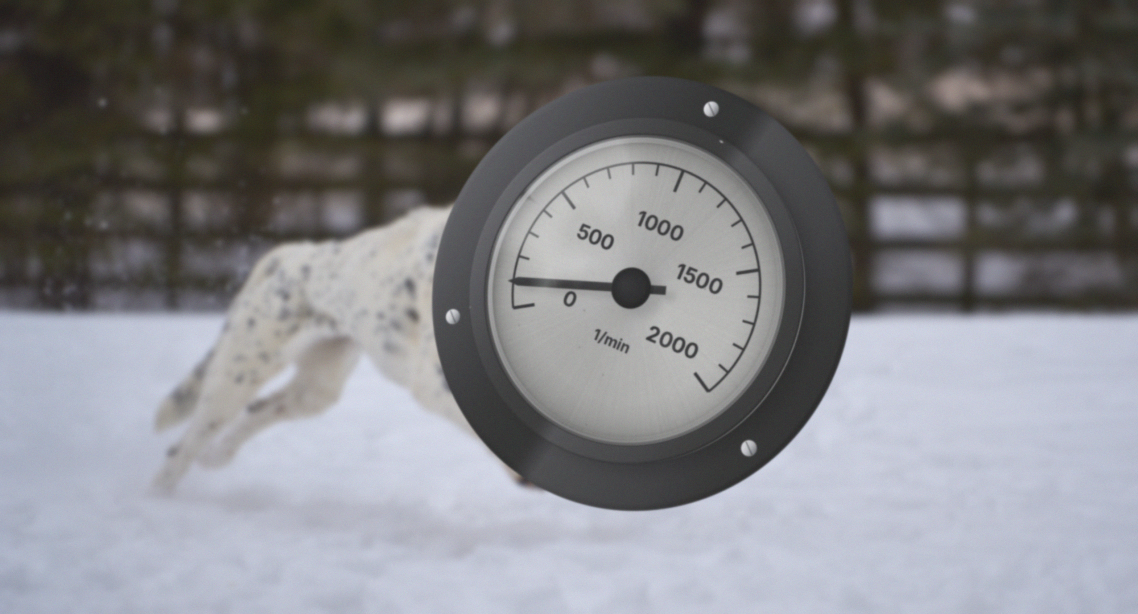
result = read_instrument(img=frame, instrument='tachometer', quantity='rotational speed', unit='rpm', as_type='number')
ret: 100 rpm
